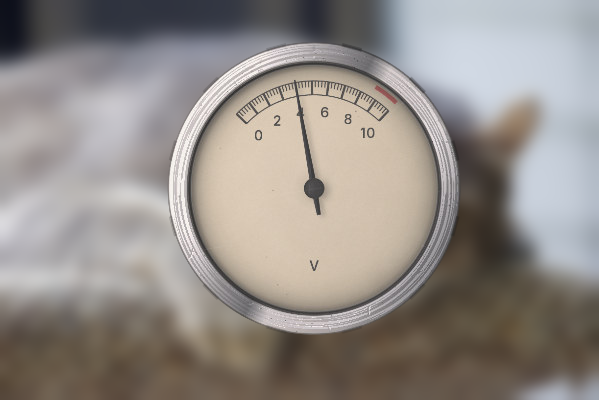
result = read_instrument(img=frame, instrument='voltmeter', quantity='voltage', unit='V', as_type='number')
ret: 4 V
